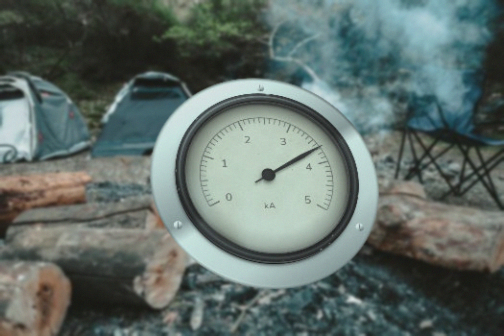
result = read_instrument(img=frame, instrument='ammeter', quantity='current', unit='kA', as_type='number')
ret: 3.7 kA
